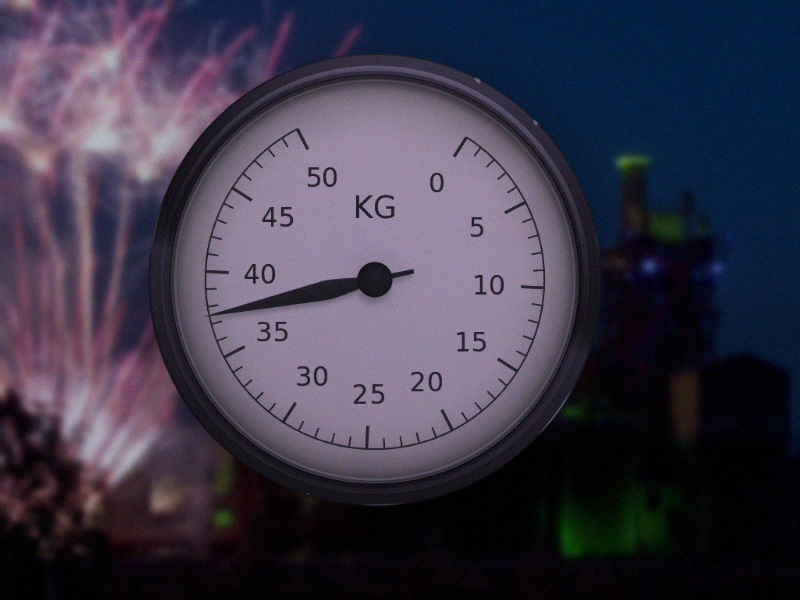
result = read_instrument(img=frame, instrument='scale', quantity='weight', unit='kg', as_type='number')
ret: 37.5 kg
